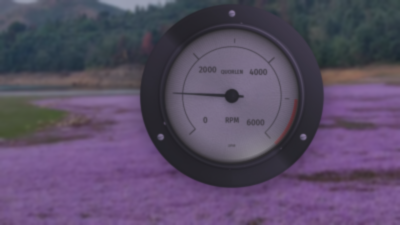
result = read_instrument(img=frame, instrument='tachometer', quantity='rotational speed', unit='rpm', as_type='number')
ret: 1000 rpm
